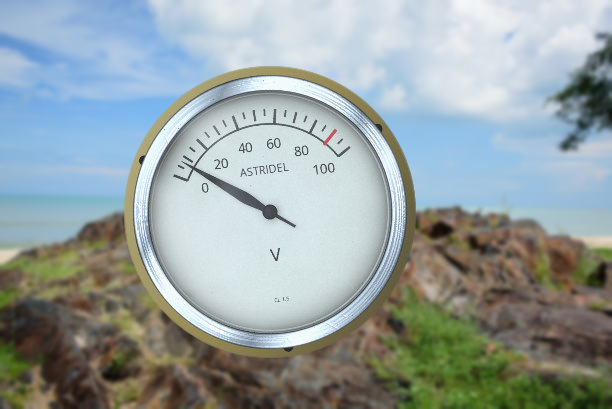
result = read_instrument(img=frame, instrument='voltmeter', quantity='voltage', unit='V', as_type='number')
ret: 7.5 V
